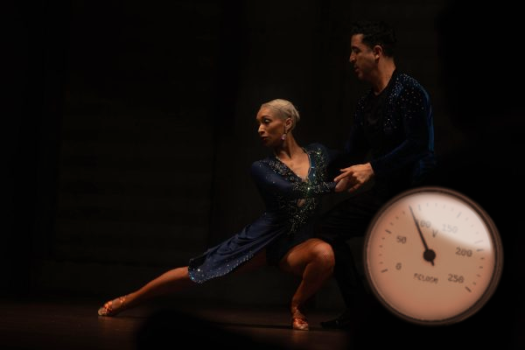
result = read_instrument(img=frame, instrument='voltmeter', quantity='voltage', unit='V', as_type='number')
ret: 90 V
